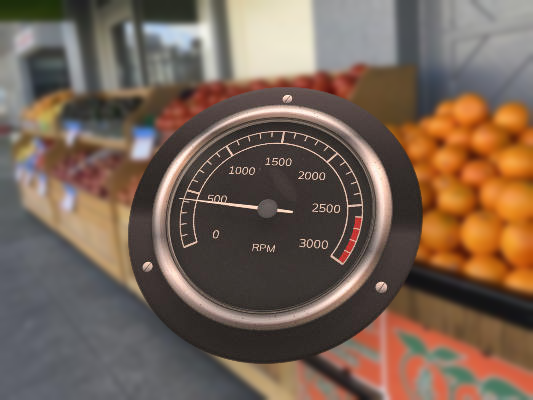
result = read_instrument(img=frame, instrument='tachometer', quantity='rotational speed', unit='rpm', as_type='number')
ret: 400 rpm
